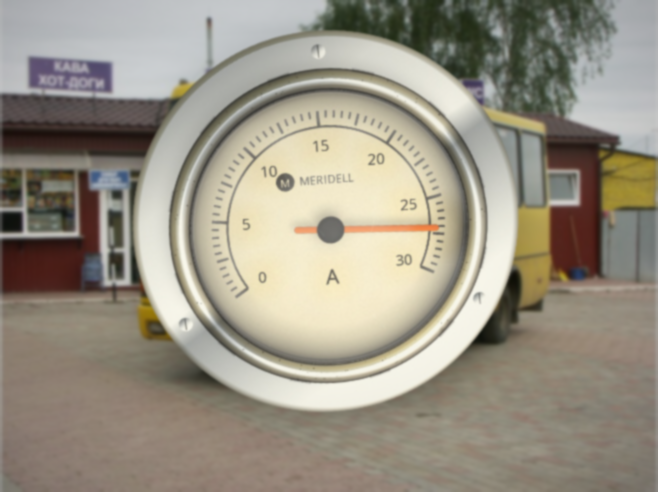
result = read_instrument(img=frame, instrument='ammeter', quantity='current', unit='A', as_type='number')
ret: 27 A
